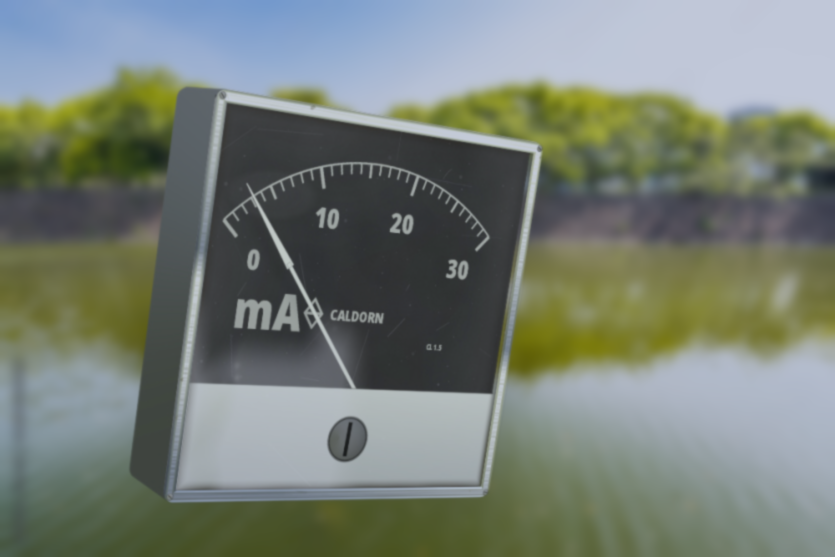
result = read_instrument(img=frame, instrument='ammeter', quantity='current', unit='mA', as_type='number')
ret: 3 mA
